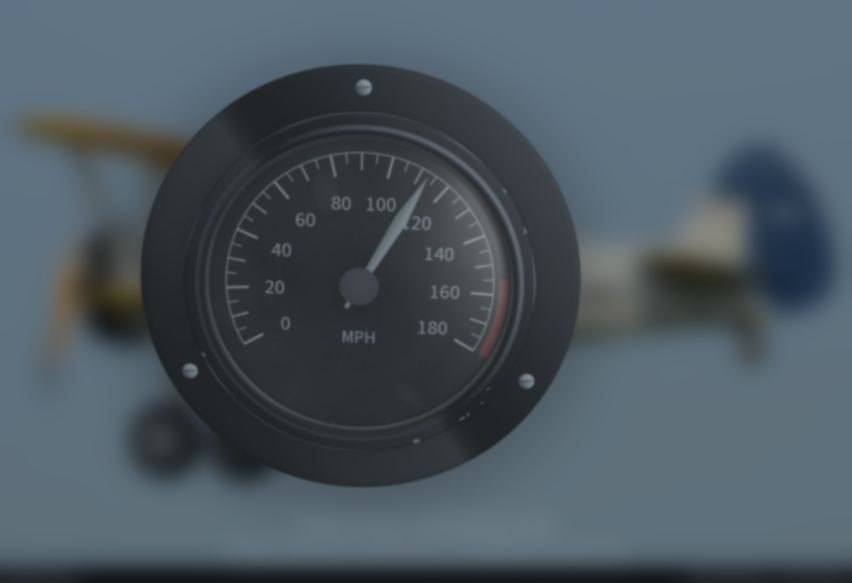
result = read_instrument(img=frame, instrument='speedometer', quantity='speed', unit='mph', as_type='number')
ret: 112.5 mph
